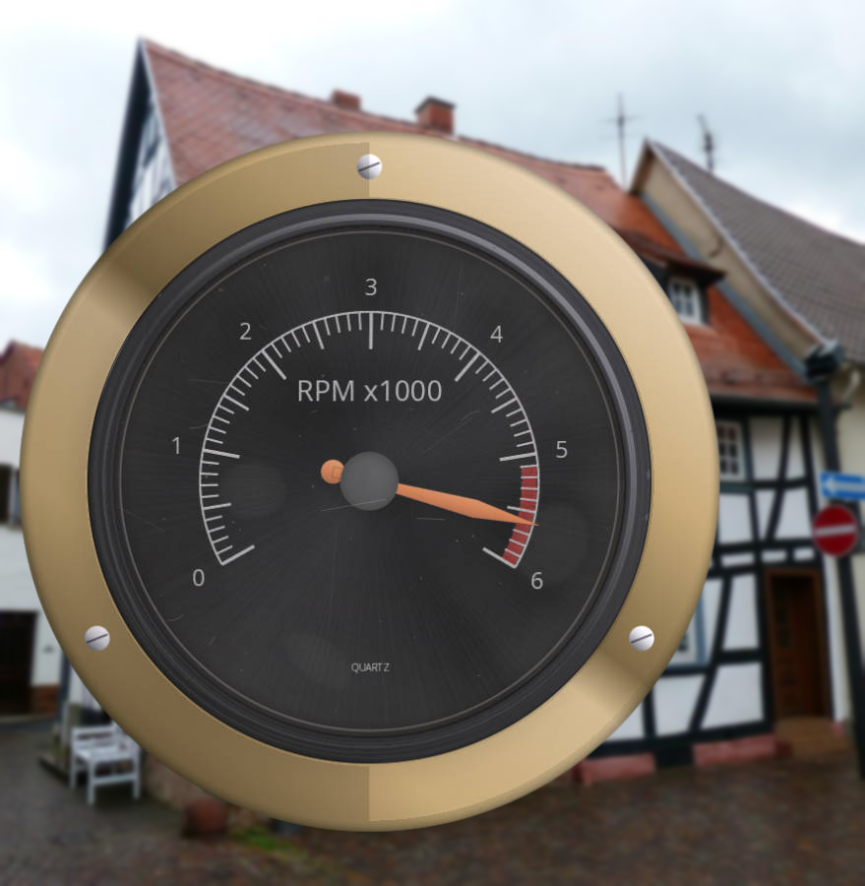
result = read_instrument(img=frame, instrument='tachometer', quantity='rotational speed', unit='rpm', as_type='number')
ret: 5600 rpm
